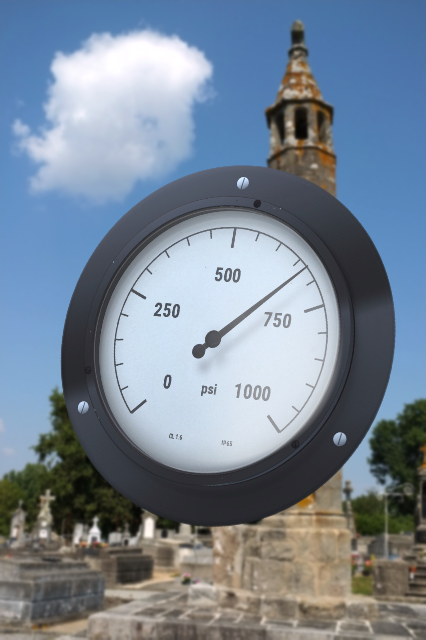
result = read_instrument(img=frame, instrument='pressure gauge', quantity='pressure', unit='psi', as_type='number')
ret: 675 psi
